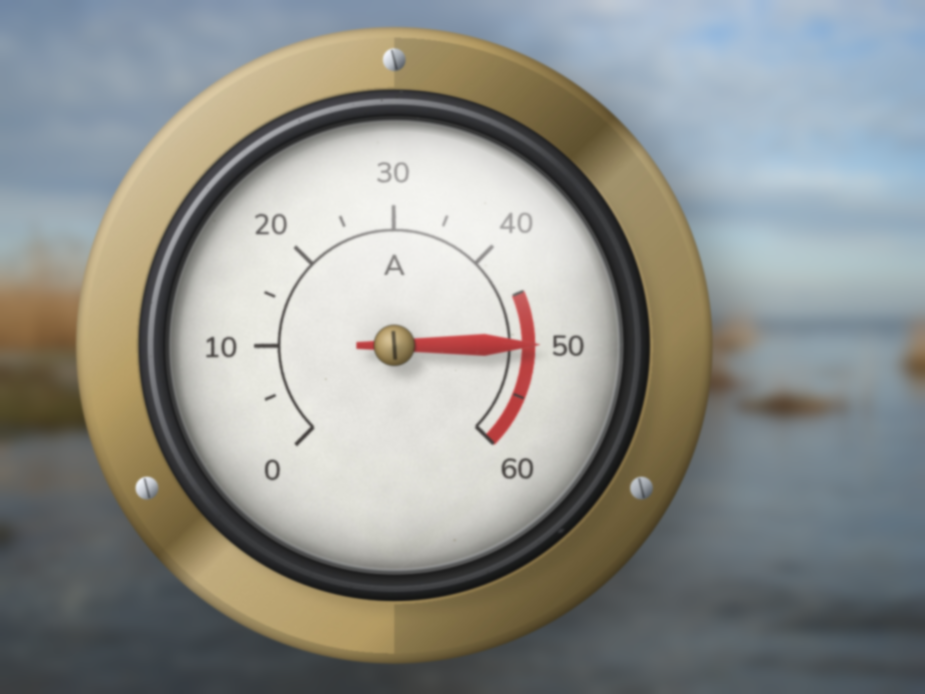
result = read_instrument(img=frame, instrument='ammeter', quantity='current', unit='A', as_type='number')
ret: 50 A
